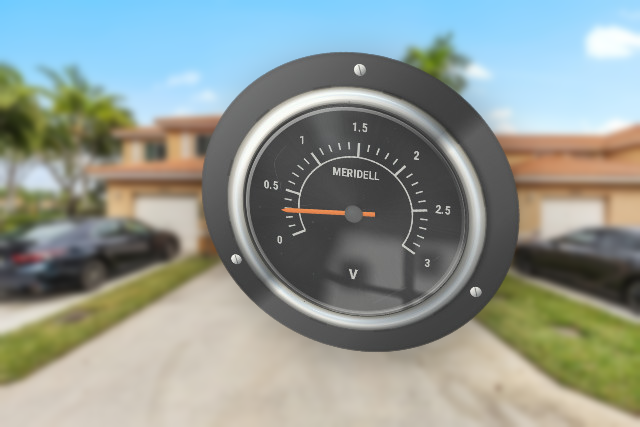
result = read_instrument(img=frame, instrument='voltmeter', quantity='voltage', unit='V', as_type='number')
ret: 0.3 V
